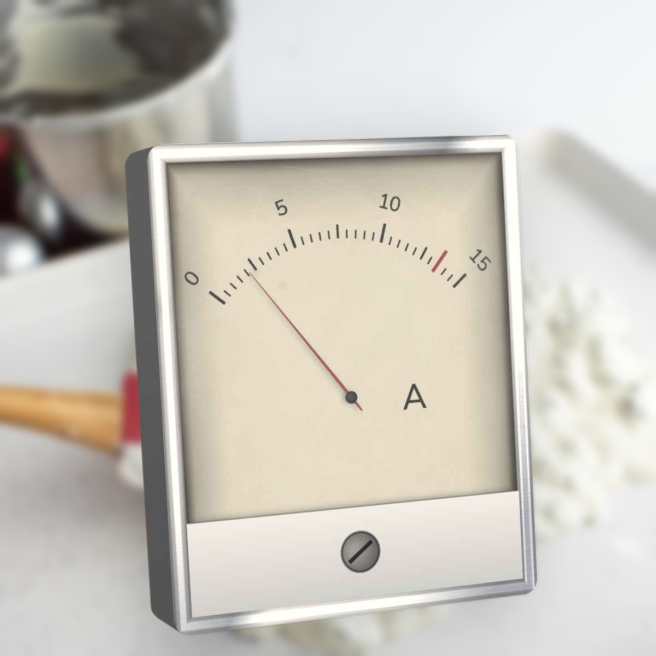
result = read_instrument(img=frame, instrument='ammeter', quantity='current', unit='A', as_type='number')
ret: 2 A
